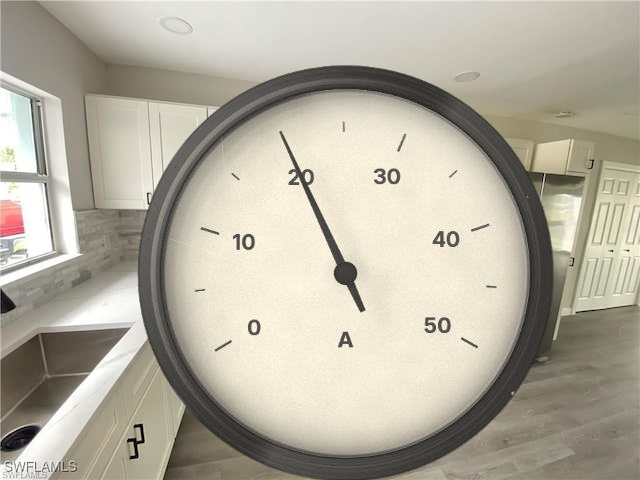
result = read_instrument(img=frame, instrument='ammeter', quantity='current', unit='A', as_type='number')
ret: 20 A
